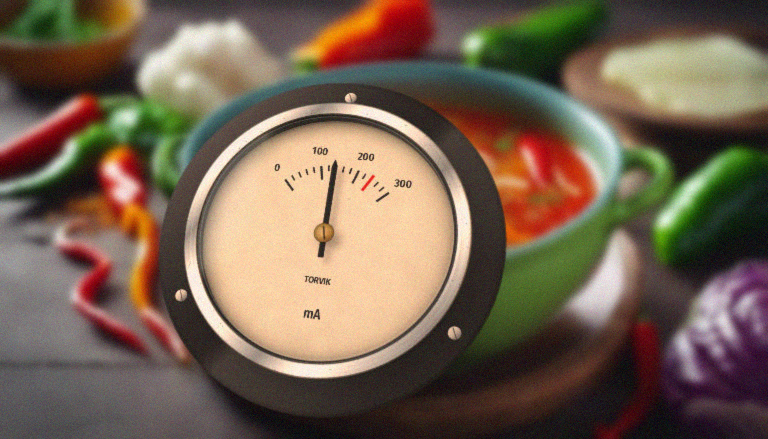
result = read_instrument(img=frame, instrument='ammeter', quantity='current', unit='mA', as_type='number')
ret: 140 mA
